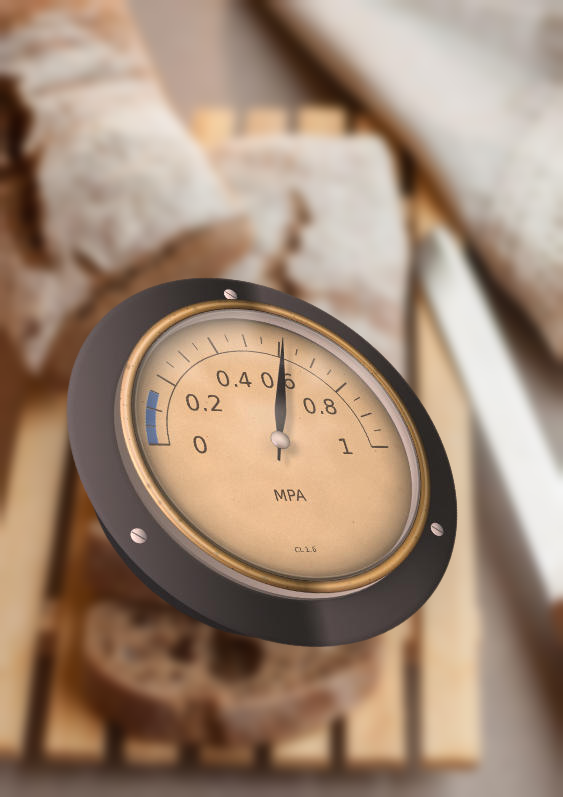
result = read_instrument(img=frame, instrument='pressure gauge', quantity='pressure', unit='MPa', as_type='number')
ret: 0.6 MPa
